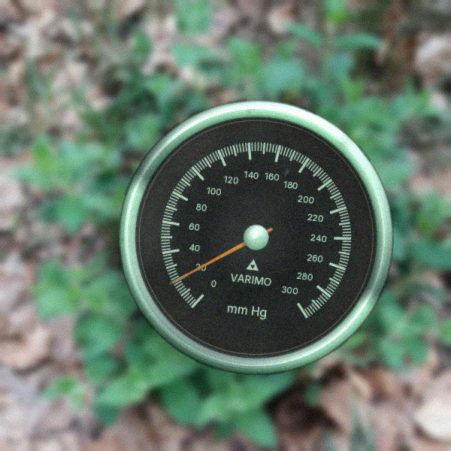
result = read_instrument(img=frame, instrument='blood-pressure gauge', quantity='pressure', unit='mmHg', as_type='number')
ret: 20 mmHg
